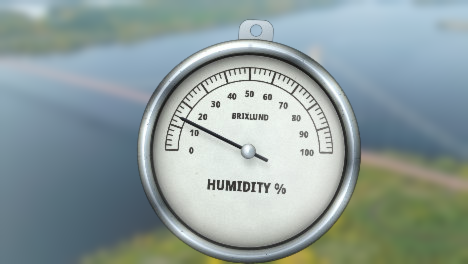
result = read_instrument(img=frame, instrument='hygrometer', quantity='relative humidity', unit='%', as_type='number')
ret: 14 %
